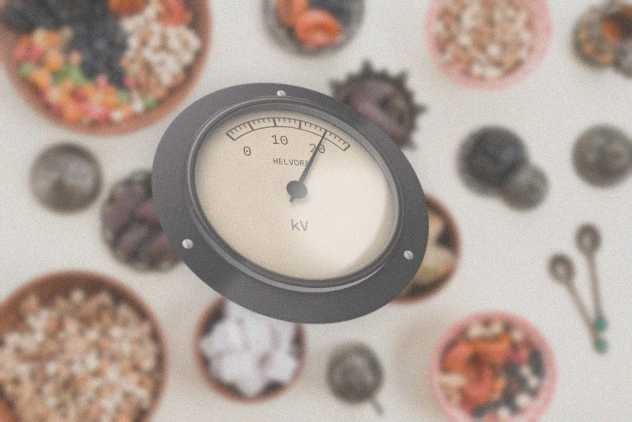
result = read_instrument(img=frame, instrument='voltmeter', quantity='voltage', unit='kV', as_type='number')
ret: 20 kV
